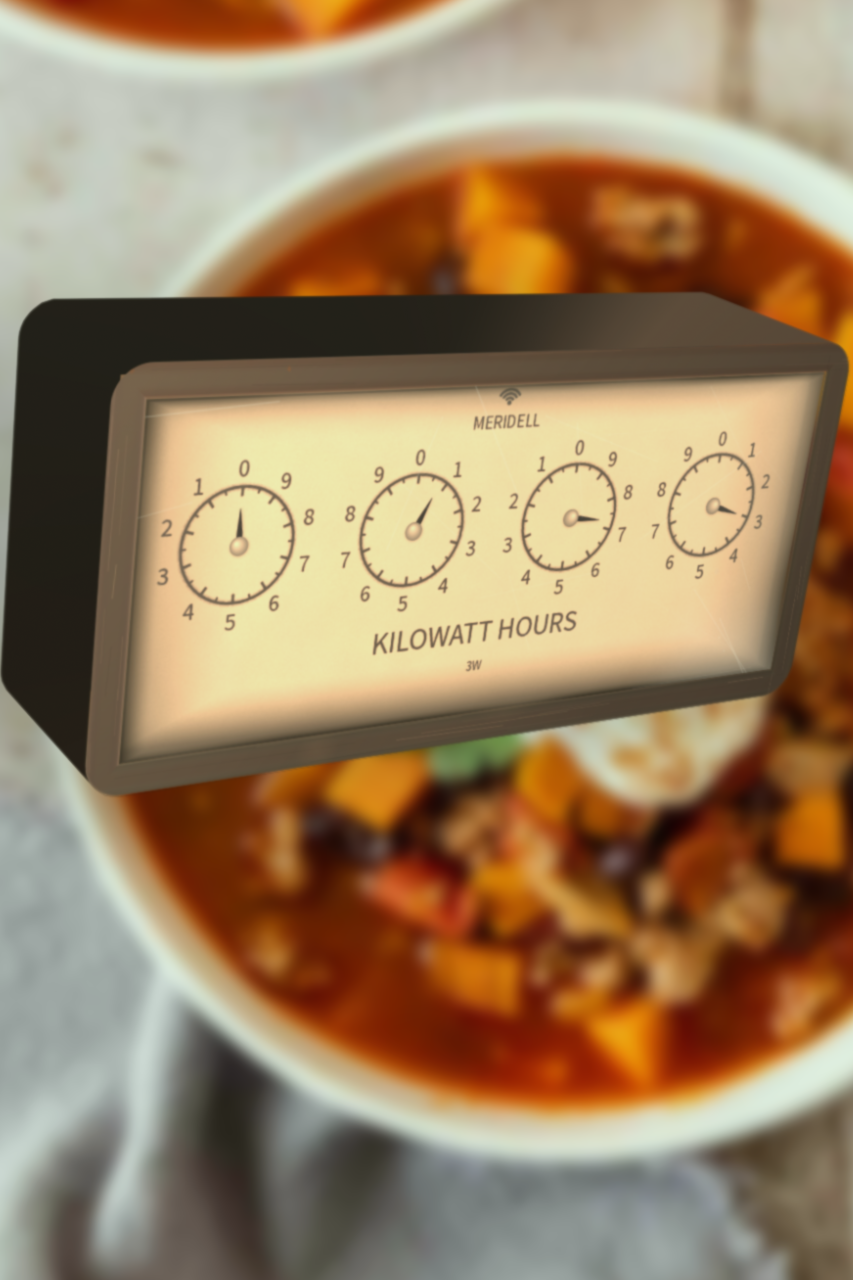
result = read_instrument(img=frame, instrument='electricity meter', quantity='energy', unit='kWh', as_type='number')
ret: 73 kWh
